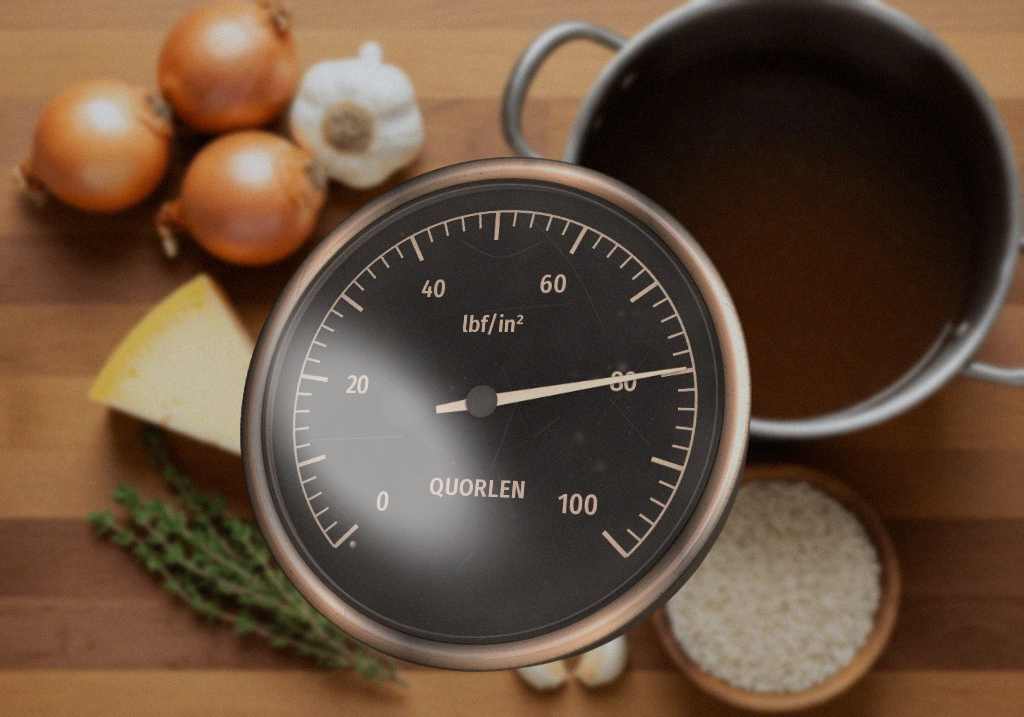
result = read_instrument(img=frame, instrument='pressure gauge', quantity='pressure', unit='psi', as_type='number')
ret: 80 psi
